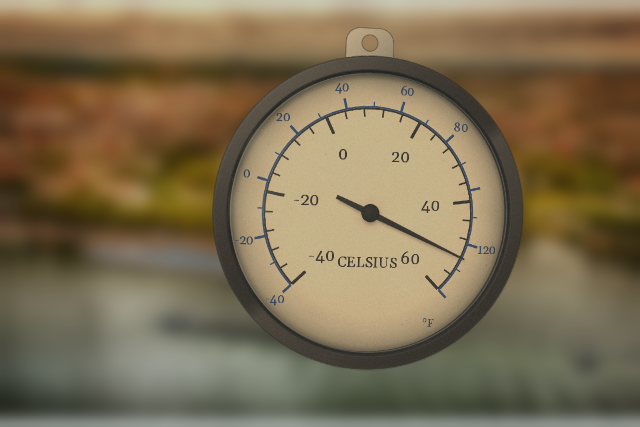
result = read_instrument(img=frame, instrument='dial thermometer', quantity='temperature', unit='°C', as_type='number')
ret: 52 °C
